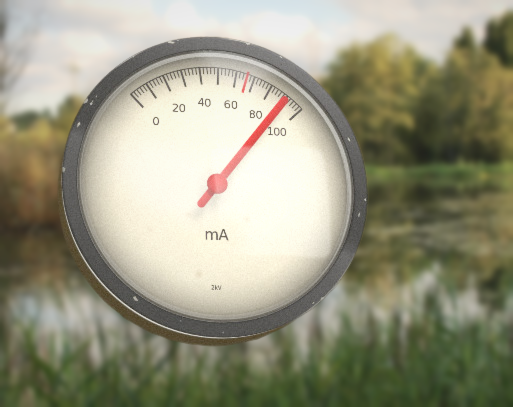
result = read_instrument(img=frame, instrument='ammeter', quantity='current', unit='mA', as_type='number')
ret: 90 mA
